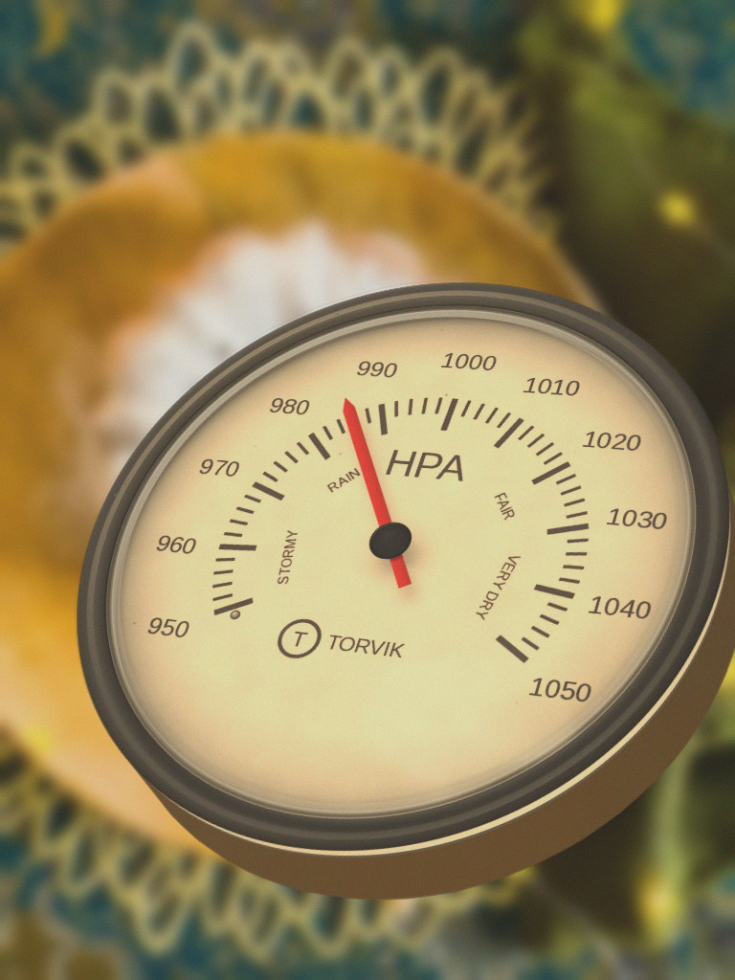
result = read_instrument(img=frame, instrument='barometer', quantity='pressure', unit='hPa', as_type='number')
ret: 986 hPa
